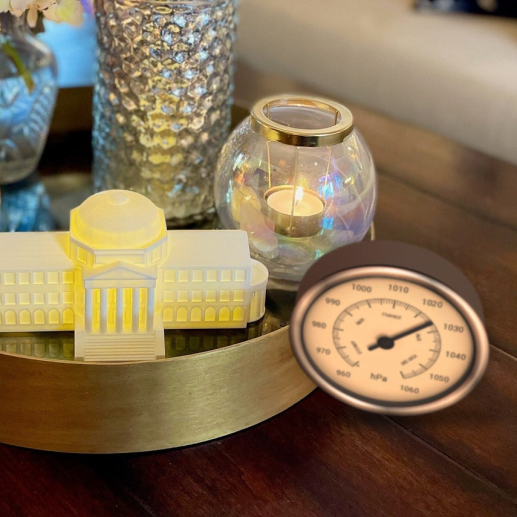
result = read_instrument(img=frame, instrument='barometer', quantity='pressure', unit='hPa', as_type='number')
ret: 1025 hPa
